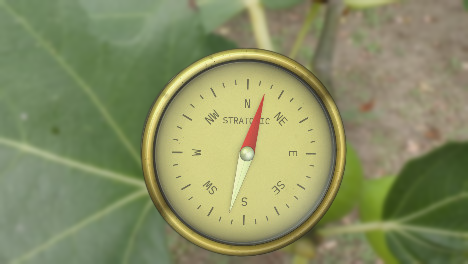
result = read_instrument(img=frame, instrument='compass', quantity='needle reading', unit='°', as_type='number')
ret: 15 °
